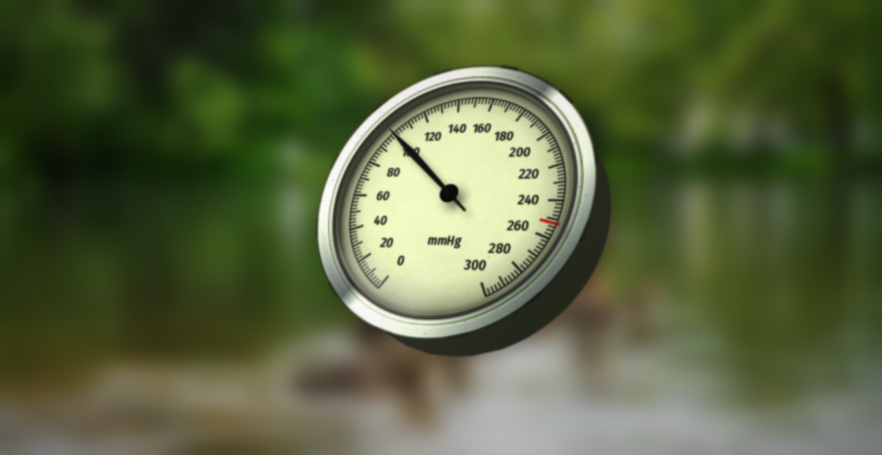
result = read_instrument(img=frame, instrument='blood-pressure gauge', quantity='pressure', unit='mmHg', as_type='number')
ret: 100 mmHg
